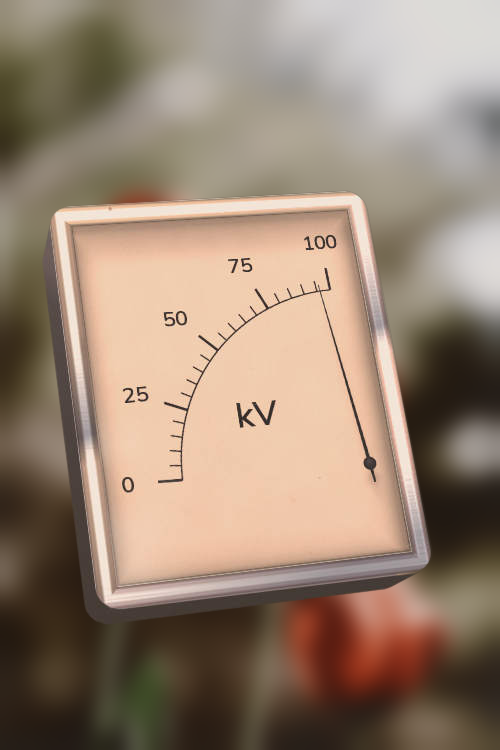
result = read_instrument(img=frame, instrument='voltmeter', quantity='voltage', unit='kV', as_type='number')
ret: 95 kV
